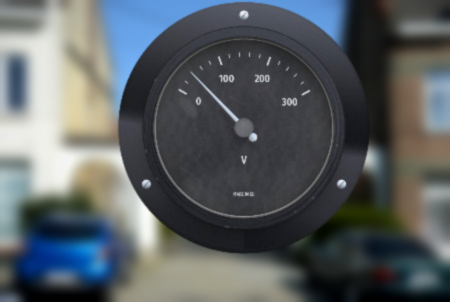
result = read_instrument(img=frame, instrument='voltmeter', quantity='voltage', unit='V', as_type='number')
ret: 40 V
